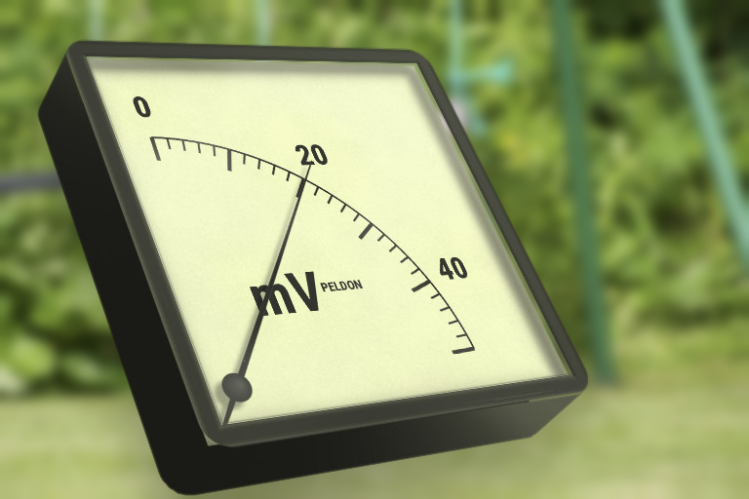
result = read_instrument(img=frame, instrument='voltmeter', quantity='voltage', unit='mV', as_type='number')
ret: 20 mV
